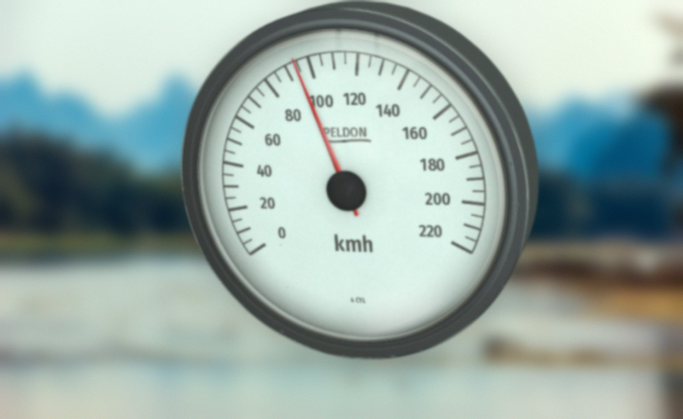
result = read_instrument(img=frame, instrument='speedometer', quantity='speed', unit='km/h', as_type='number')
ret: 95 km/h
